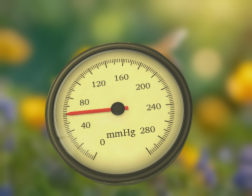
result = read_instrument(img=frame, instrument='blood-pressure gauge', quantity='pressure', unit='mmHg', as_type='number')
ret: 60 mmHg
